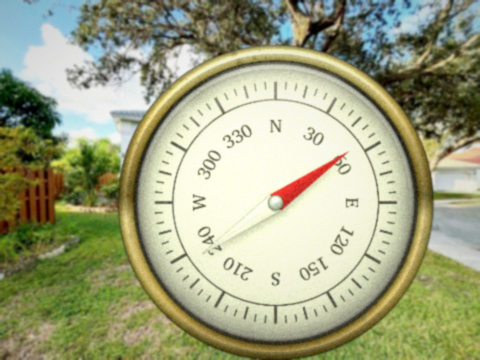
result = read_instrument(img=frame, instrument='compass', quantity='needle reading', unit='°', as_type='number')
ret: 55 °
